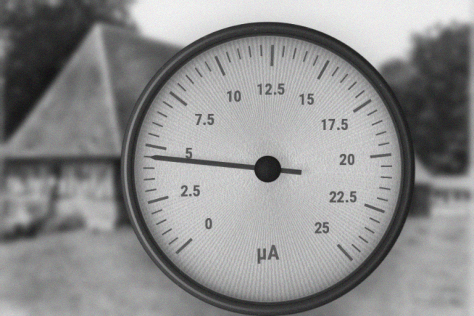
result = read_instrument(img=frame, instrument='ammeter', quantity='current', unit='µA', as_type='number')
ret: 4.5 µA
